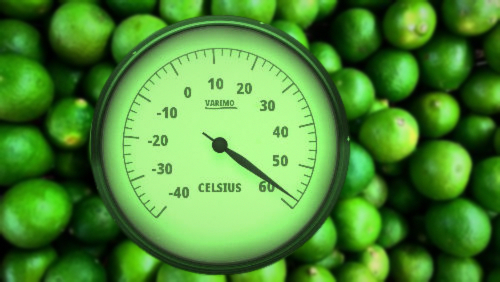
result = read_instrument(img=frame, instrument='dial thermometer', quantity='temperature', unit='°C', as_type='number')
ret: 58 °C
